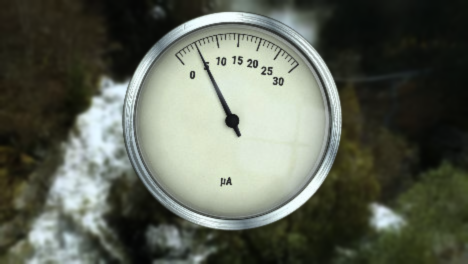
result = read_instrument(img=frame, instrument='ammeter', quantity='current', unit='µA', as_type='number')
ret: 5 µA
